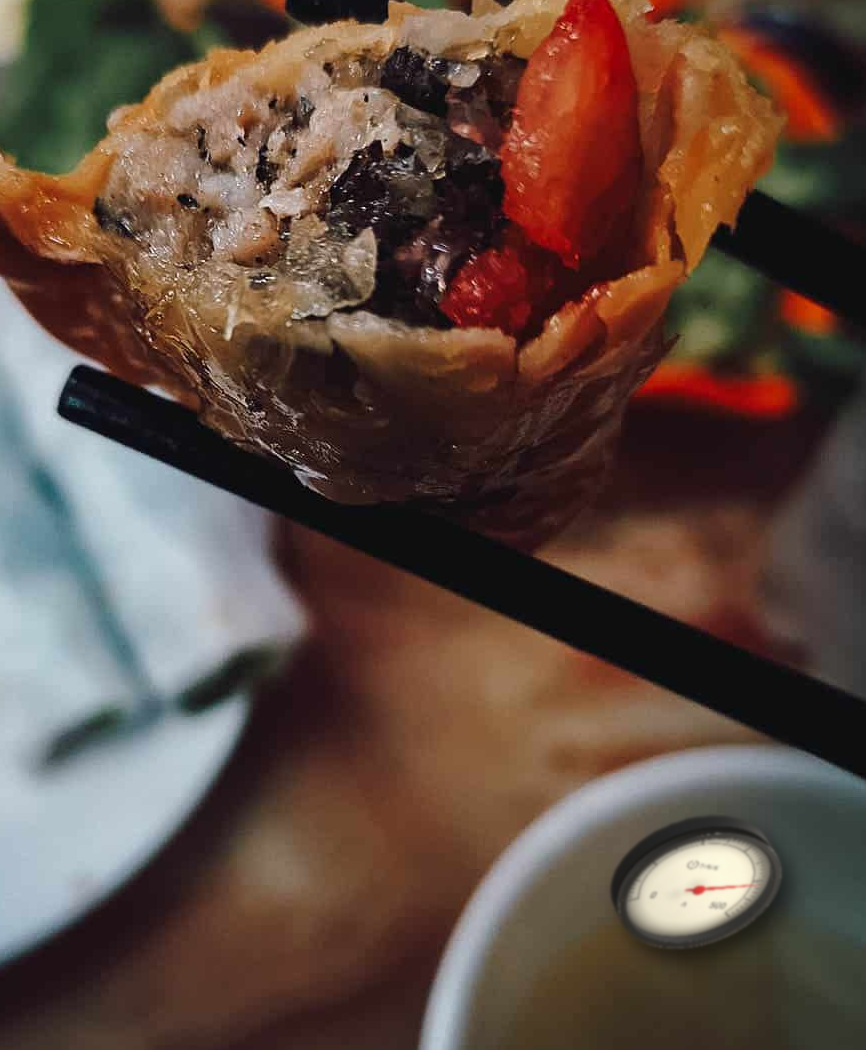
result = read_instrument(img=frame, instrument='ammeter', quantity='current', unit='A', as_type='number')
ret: 400 A
